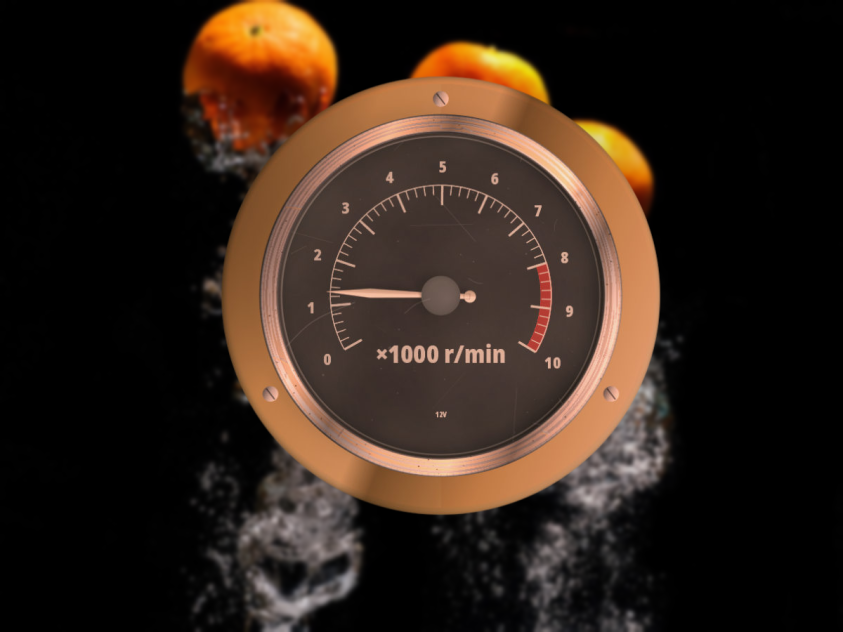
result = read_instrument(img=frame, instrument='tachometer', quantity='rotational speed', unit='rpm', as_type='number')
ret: 1300 rpm
